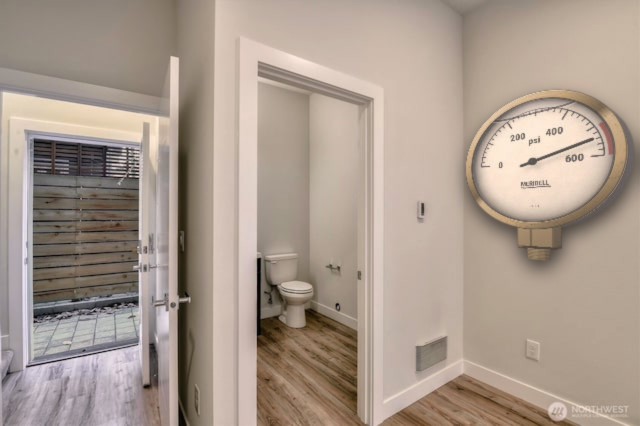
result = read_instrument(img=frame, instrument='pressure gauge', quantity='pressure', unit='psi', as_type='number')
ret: 540 psi
